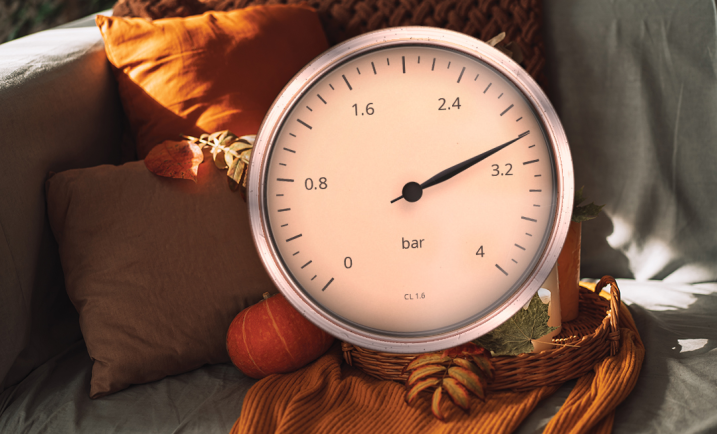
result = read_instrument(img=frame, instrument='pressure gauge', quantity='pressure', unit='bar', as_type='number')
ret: 3 bar
